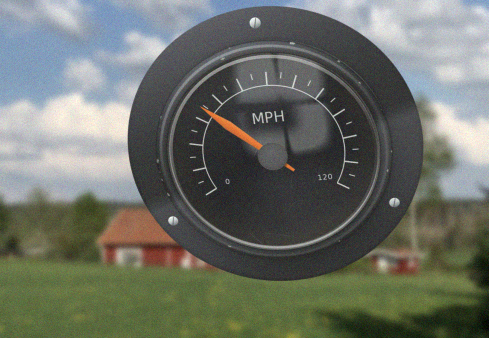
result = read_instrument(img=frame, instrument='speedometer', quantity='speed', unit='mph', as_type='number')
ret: 35 mph
